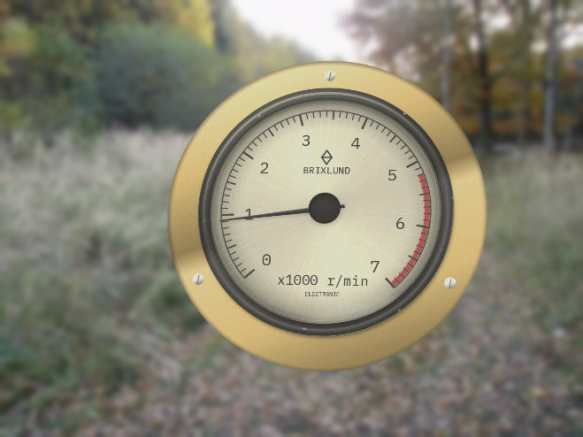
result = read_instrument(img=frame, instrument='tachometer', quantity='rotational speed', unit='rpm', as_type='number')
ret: 900 rpm
